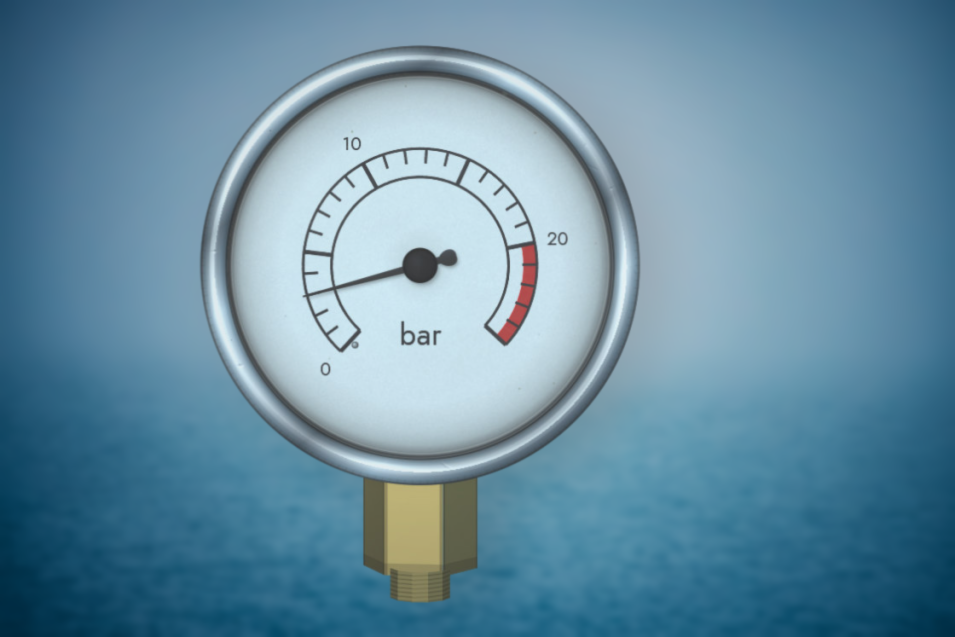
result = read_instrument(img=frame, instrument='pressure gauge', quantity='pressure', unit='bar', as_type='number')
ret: 3 bar
